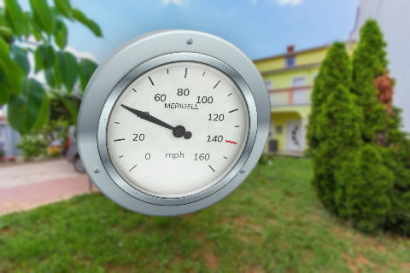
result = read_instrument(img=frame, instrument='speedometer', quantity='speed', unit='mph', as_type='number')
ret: 40 mph
